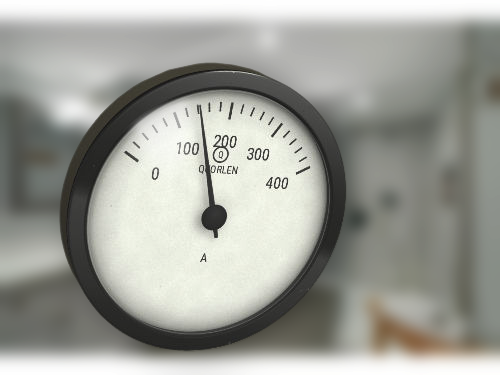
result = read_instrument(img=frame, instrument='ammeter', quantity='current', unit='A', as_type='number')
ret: 140 A
